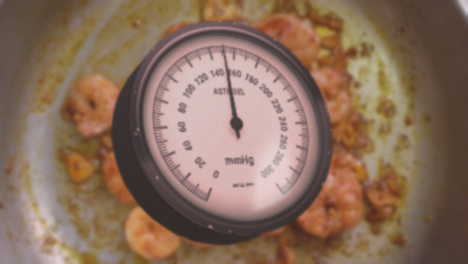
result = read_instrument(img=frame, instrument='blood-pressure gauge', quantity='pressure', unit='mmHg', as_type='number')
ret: 150 mmHg
